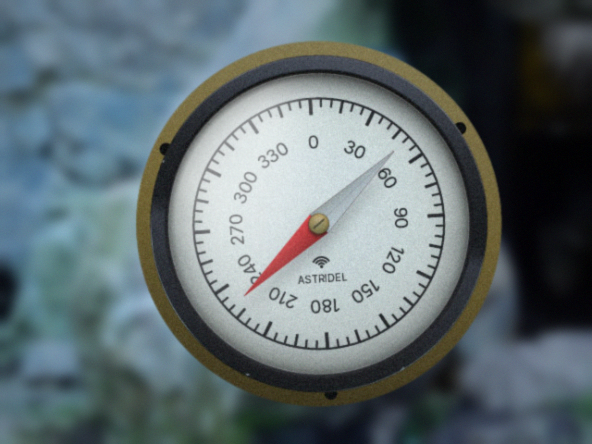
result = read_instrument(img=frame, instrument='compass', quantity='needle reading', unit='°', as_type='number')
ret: 230 °
